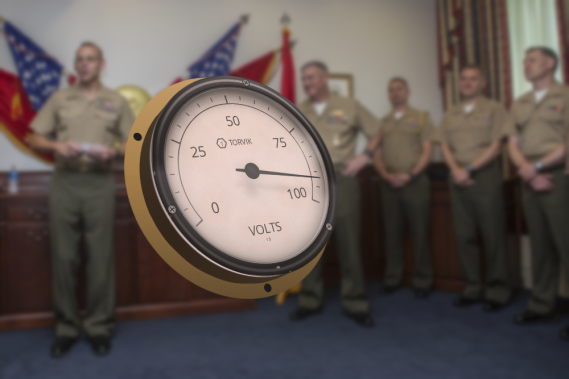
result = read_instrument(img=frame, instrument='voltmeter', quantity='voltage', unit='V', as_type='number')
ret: 92.5 V
